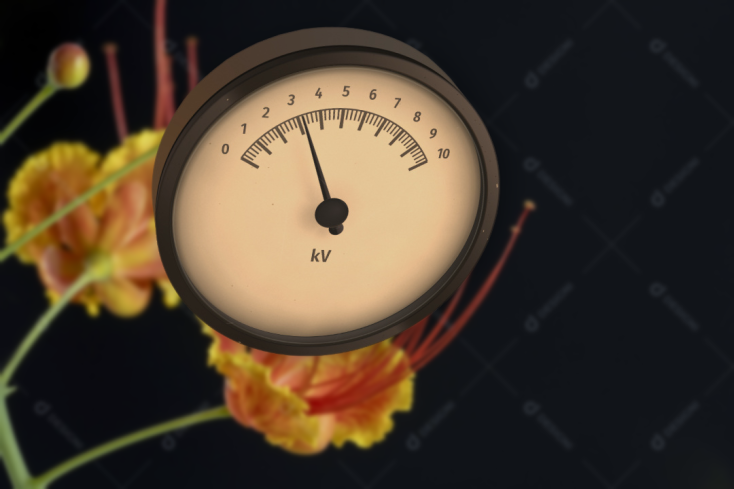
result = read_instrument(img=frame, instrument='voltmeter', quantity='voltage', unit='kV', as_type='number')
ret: 3.2 kV
